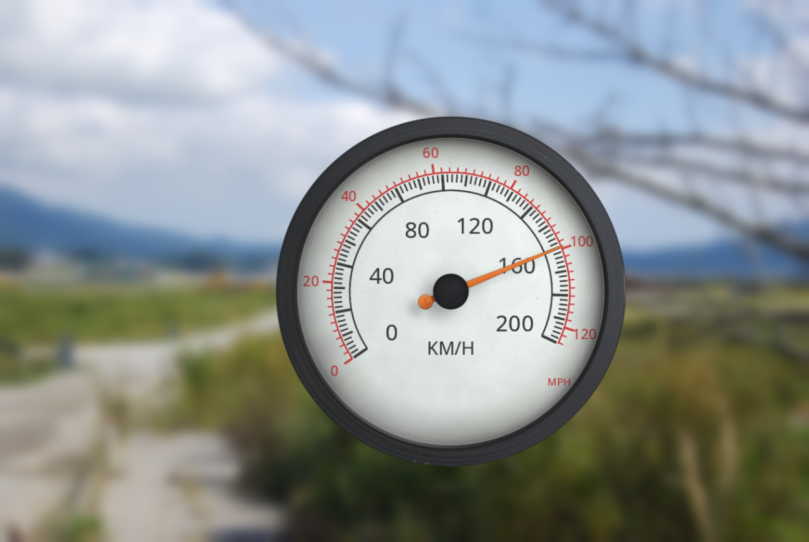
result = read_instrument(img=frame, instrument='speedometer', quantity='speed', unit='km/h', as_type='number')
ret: 160 km/h
